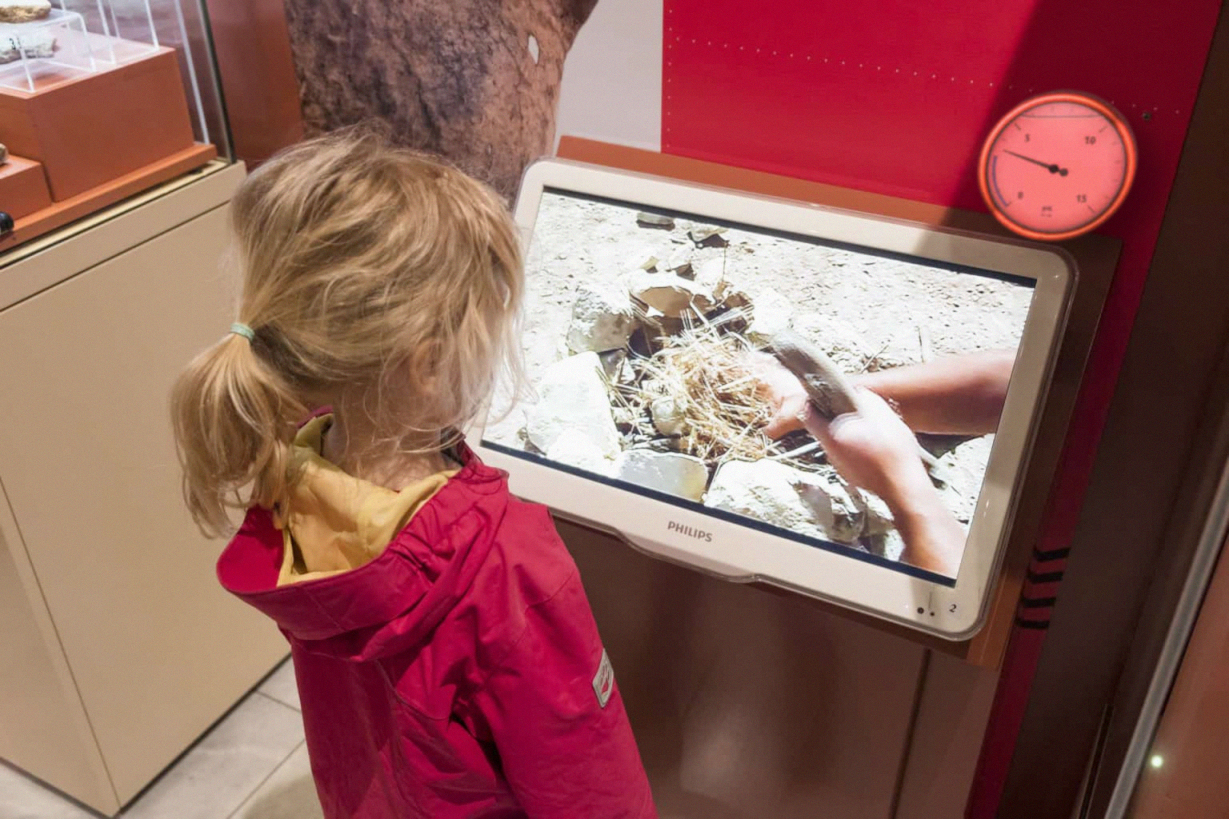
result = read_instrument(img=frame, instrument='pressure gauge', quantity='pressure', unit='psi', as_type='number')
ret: 3.5 psi
